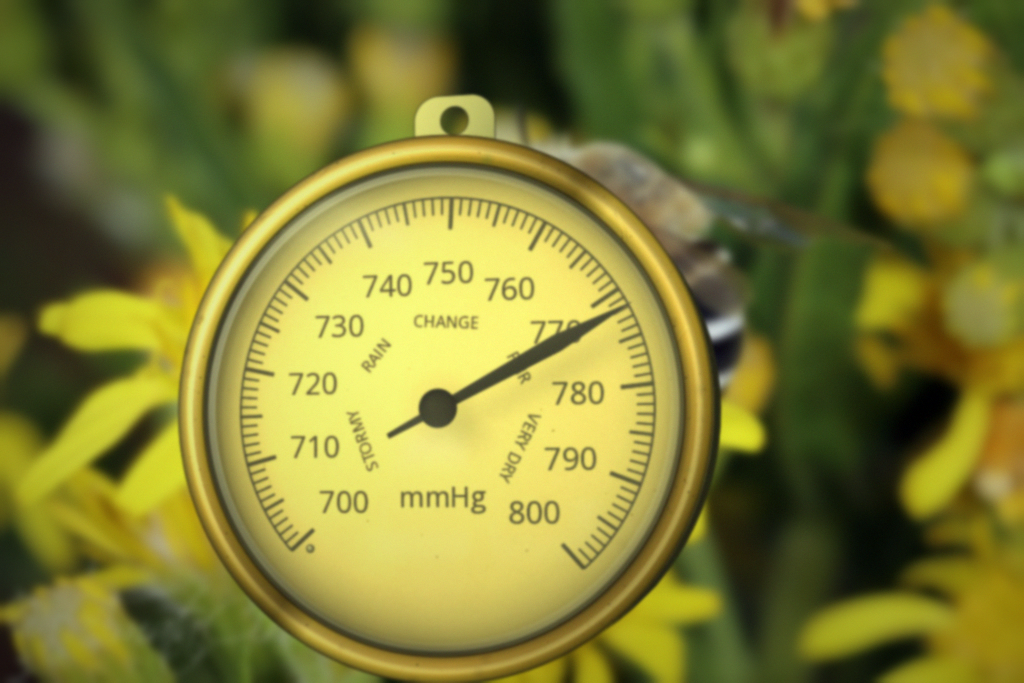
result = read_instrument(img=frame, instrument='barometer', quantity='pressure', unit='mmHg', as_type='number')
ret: 772 mmHg
